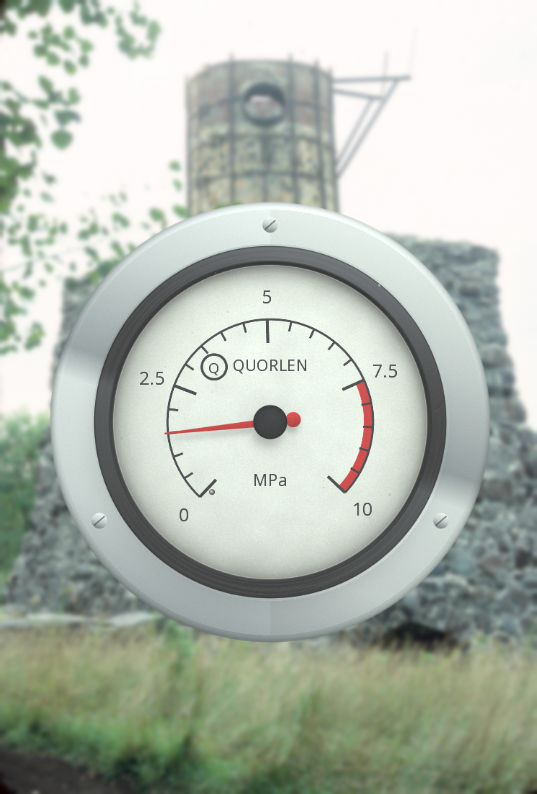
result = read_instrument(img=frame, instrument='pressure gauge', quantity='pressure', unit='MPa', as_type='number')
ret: 1.5 MPa
